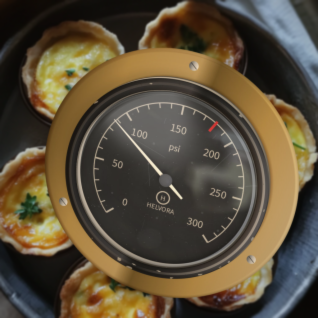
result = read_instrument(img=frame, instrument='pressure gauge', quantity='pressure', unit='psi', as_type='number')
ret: 90 psi
